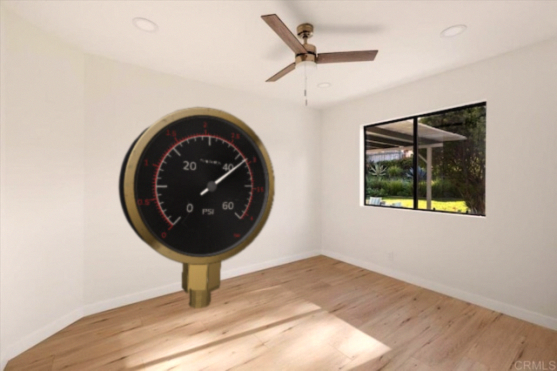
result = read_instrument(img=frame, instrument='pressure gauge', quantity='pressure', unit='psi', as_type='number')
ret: 42 psi
